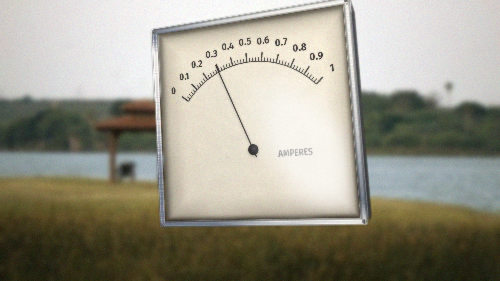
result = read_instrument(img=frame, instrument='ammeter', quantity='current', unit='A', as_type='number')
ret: 0.3 A
